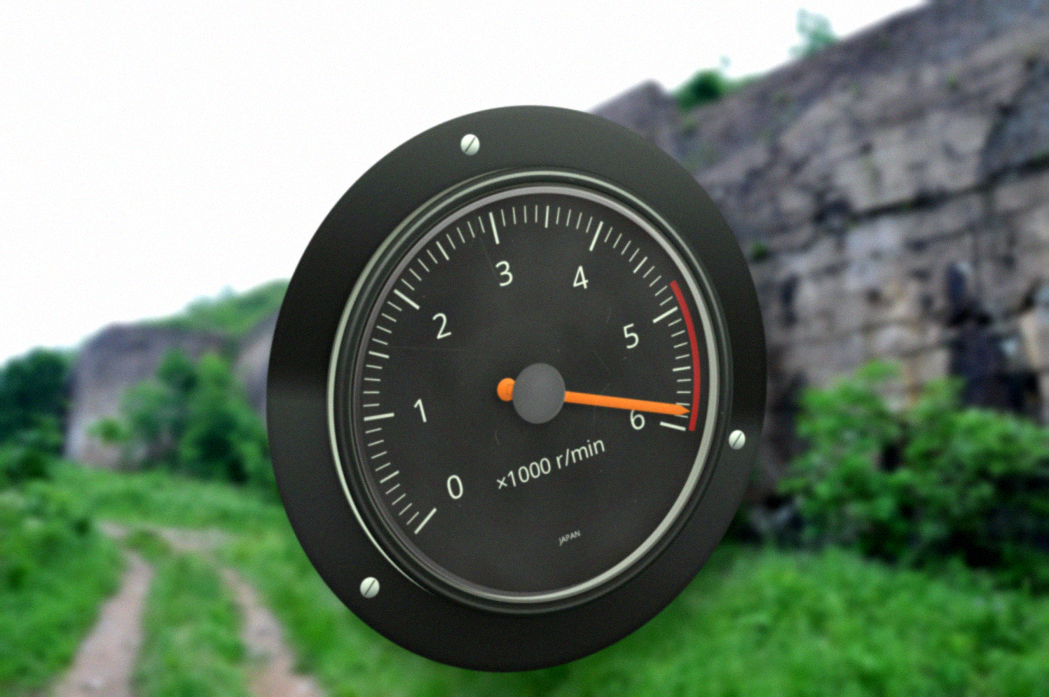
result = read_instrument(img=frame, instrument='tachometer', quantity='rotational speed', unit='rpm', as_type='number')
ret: 5850 rpm
